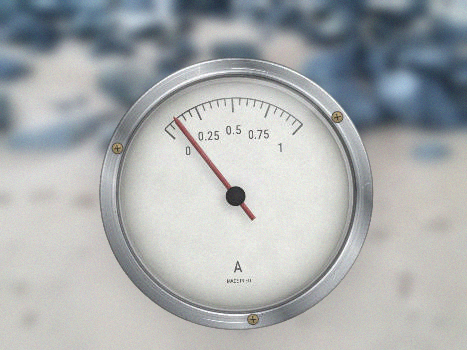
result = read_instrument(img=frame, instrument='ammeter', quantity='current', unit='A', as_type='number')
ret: 0.1 A
